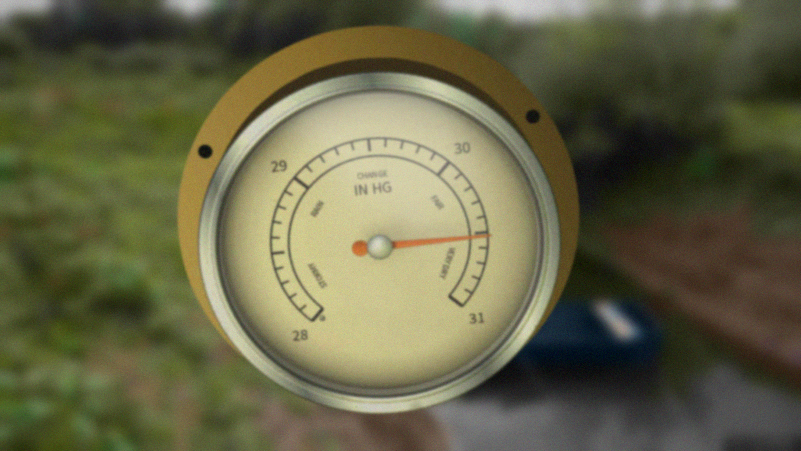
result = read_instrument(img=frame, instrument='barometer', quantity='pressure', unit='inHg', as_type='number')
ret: 30.5 inHg
